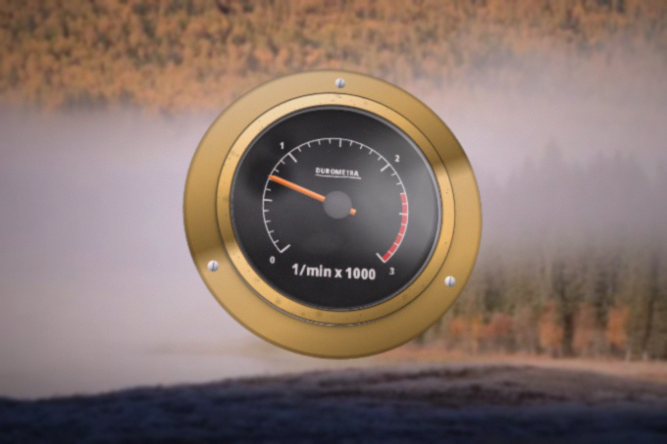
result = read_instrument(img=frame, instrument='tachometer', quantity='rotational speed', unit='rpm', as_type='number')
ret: 700 rpm
